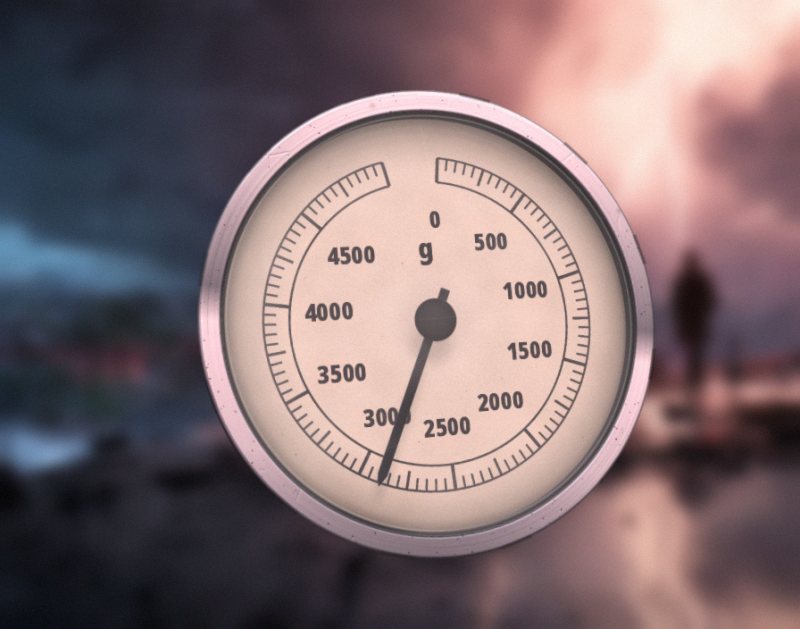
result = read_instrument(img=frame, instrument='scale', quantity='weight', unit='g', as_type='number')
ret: 2900 g
